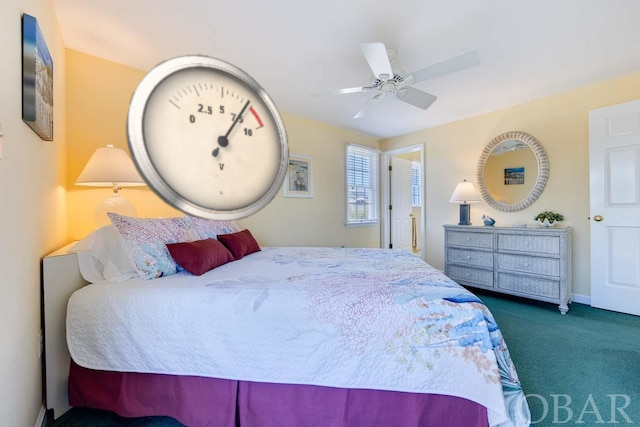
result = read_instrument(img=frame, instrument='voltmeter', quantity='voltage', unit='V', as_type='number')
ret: 7.5 V
